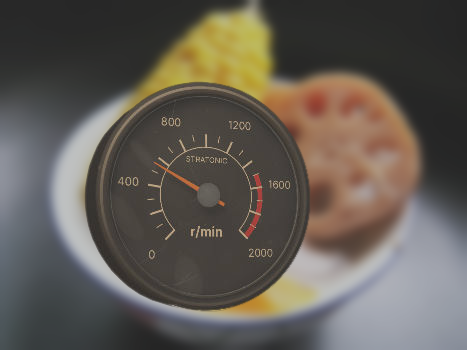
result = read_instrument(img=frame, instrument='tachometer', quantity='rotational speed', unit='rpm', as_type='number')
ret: 550 rpm
